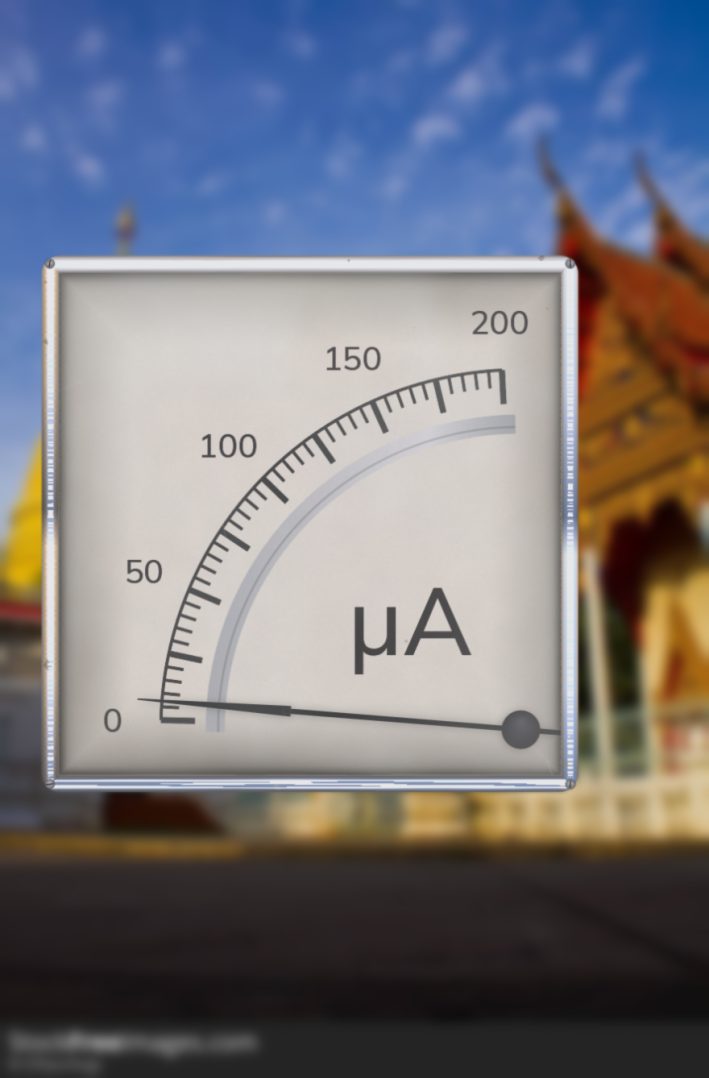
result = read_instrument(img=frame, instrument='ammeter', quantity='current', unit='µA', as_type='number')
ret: 7.5 µA
